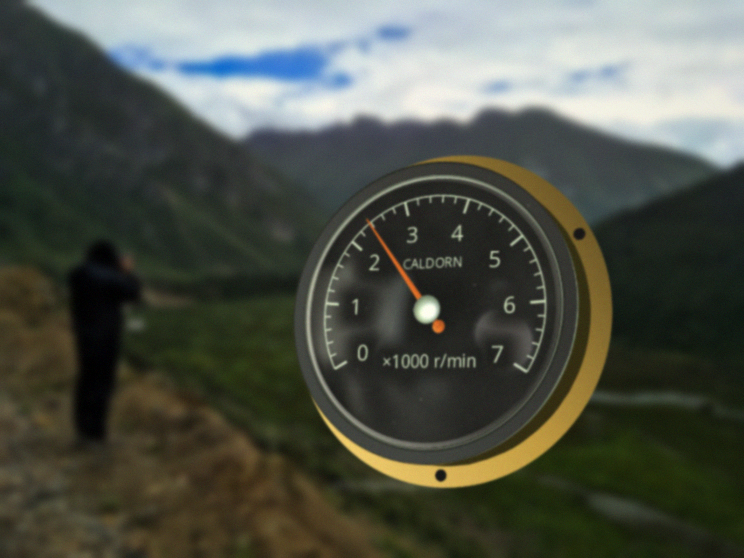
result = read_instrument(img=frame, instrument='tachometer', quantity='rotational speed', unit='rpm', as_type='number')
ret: 2400 rpm
